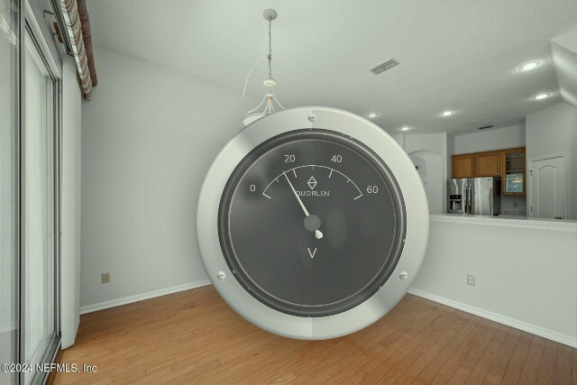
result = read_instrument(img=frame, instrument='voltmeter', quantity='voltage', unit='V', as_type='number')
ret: 15 V
